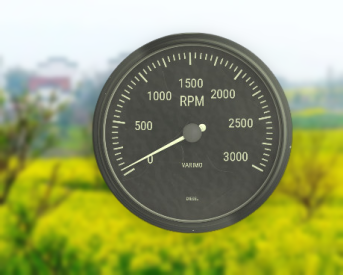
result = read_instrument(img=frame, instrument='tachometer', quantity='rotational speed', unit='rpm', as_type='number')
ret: 50 rpm
